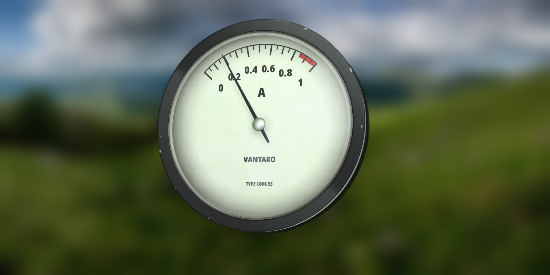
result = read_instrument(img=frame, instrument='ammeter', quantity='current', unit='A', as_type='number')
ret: 0.2 A
